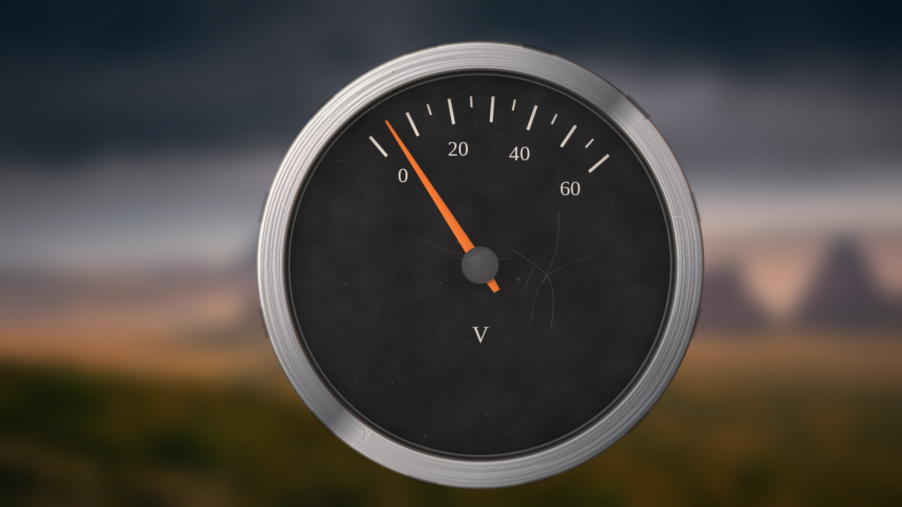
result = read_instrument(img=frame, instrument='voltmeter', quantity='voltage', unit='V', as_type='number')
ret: 5 V
